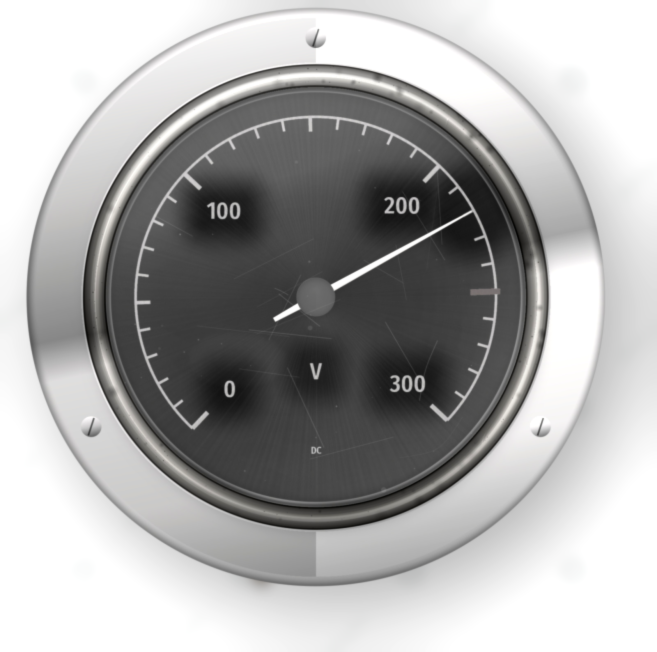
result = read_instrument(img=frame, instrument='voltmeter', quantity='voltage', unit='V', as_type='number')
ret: 220 V
